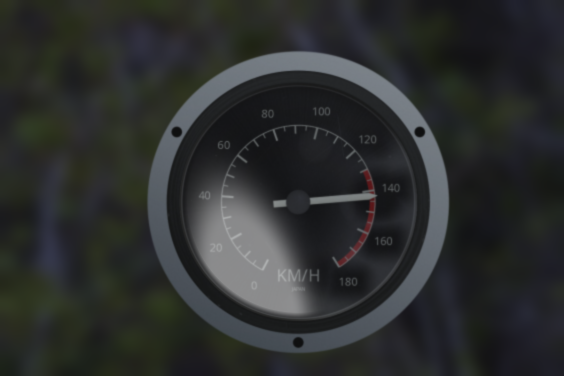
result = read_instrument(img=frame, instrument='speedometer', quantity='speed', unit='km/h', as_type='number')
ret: 142.5 km/h
